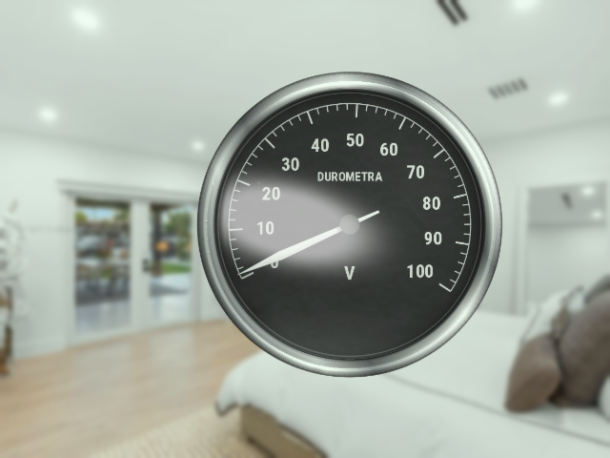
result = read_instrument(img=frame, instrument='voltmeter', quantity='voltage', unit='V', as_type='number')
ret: 1 V
